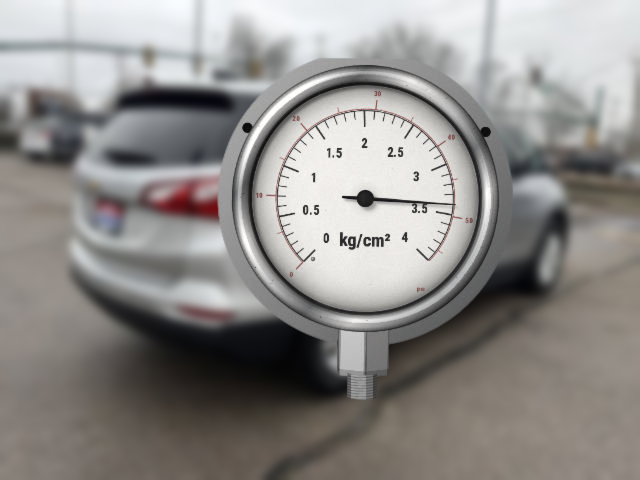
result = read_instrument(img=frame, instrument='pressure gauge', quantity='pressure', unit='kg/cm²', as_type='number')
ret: 3.4 kg/cm²
